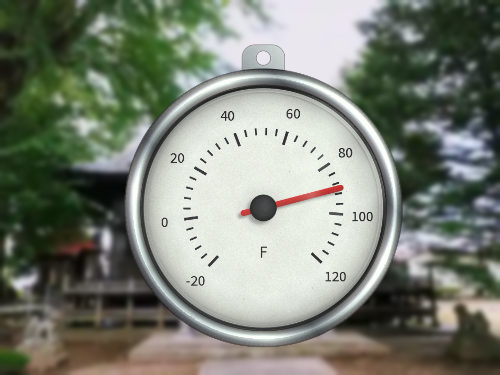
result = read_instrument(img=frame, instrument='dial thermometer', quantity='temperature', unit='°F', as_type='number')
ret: 90 °F
